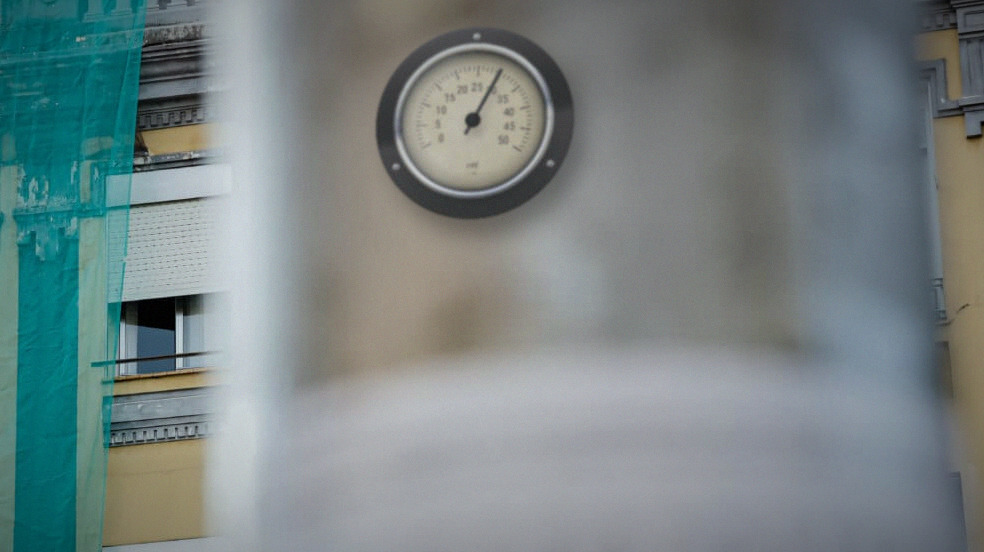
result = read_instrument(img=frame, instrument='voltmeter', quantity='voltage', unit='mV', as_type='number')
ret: 30 mV
